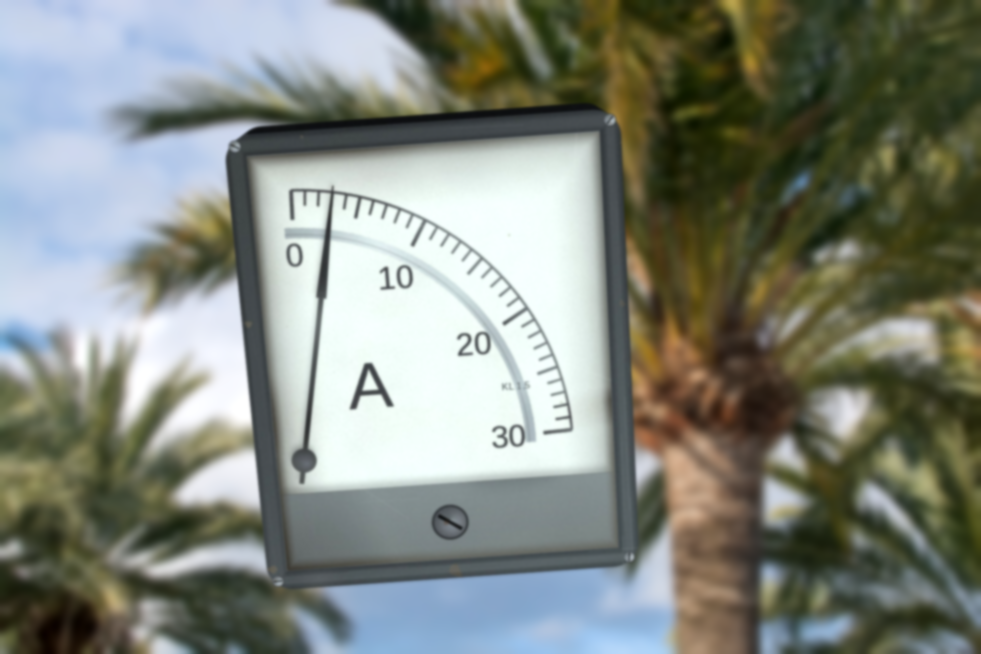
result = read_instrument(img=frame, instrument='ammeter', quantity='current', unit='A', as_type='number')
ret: 3 A
